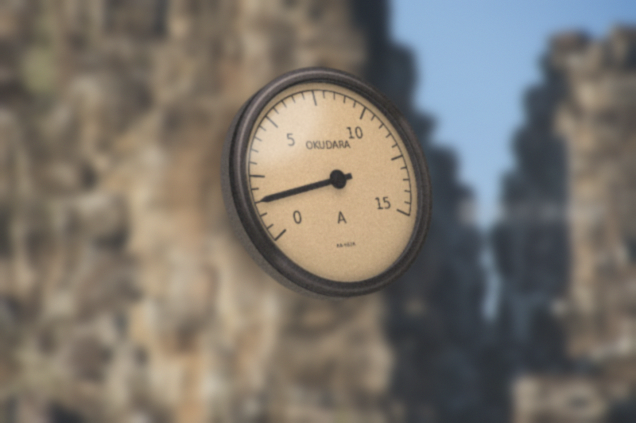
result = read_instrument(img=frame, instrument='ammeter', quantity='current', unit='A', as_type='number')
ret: 1.5 A
